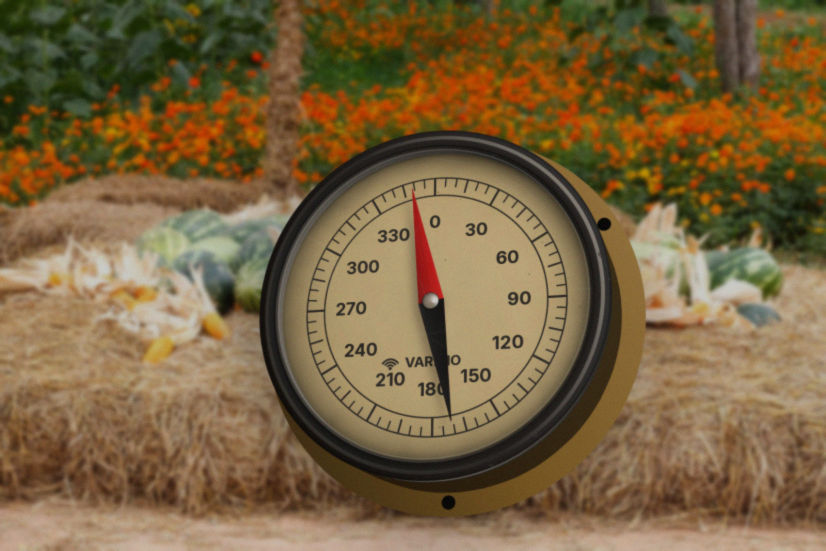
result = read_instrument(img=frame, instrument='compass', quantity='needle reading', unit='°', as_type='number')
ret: 350 °
